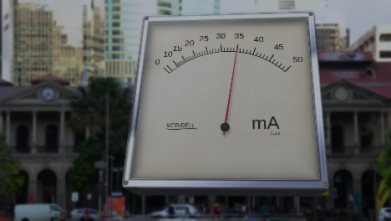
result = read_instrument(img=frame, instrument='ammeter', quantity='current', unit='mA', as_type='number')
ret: 35 mA
